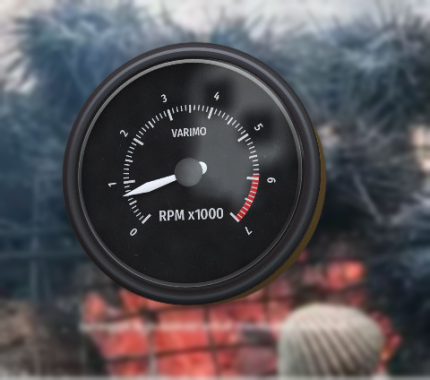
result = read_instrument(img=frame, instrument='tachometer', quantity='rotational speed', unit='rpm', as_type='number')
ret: 700 rpm
